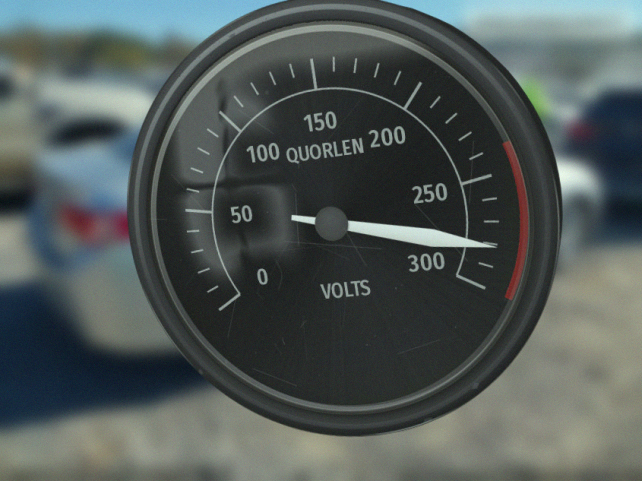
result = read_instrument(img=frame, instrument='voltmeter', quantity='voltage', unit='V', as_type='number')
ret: 280 V
